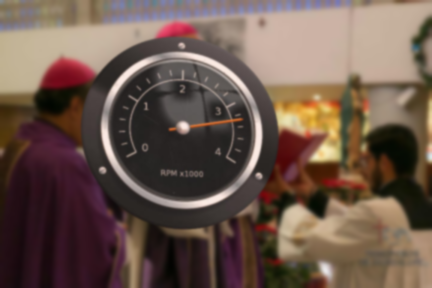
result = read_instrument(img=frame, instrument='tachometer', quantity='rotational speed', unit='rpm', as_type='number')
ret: 3300 rpm
